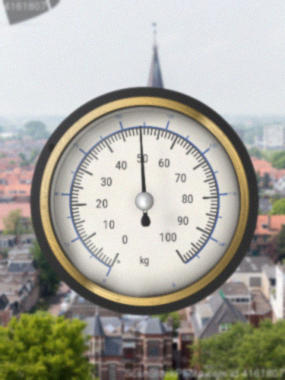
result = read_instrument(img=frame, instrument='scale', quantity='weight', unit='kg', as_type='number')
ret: 50 kg
